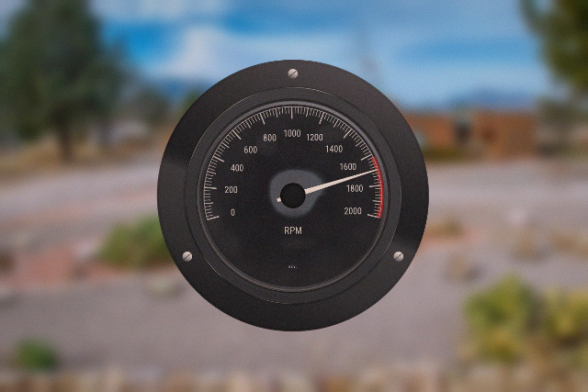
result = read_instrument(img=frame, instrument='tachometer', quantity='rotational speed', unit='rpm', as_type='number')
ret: 1700 rpm
